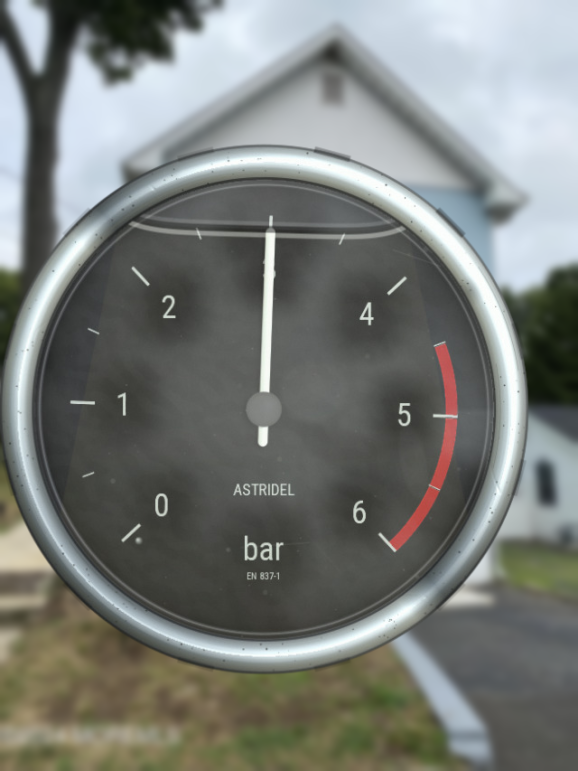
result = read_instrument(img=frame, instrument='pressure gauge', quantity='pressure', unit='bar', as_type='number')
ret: 3 bar
